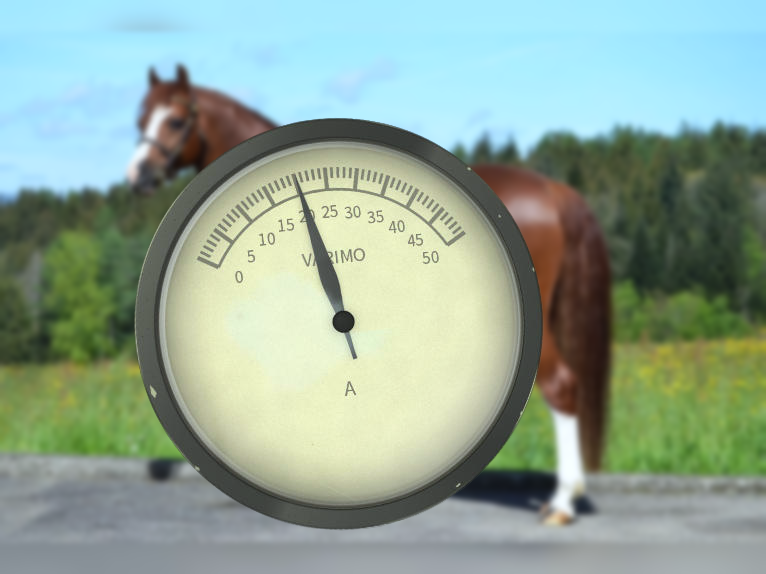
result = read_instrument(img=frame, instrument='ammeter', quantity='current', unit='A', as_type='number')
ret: 20 A
